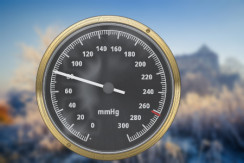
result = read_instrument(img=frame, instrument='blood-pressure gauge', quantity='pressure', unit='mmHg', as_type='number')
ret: 80 mmHg
